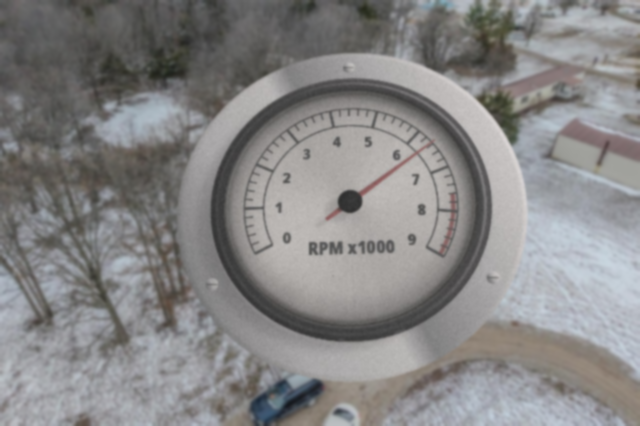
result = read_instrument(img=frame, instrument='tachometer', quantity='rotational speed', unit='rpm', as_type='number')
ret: 6400 rpm
